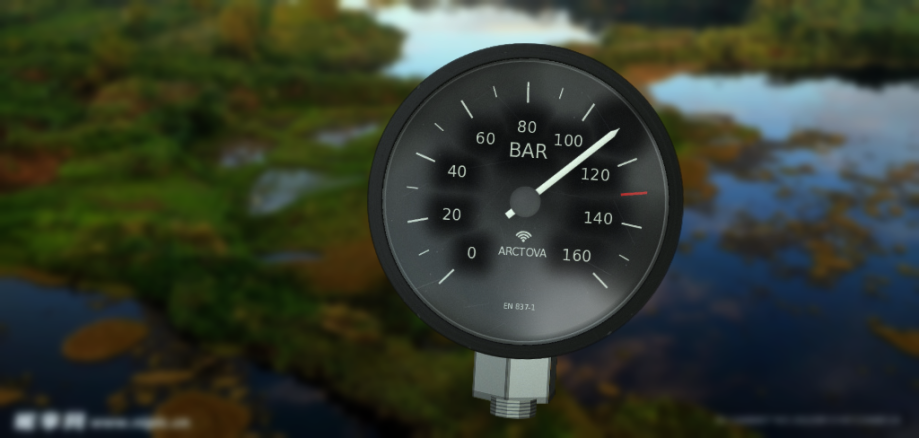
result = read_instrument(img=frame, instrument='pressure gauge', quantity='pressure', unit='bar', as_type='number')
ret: 110 bar
